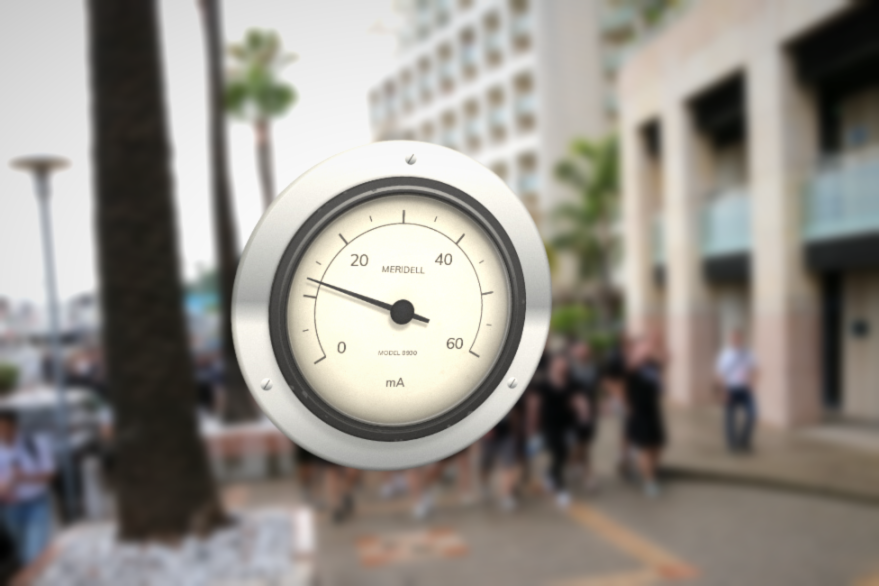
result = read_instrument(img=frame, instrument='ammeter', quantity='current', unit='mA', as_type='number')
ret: 12.5 mA
